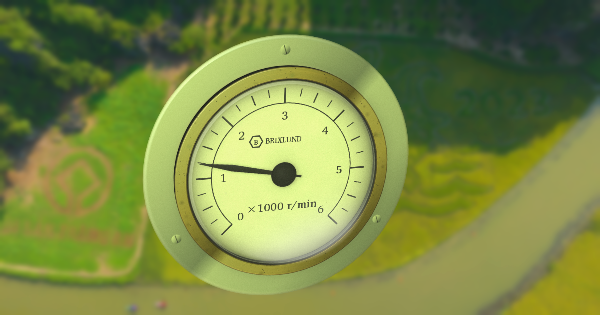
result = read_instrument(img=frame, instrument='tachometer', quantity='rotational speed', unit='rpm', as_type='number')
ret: 1250 rpm
